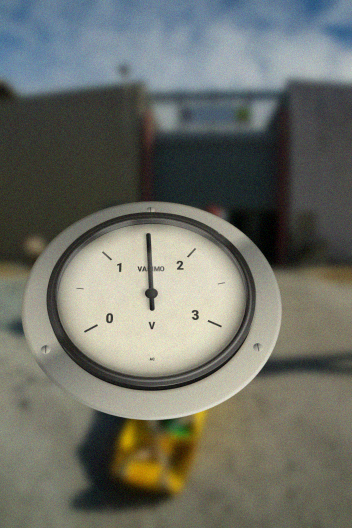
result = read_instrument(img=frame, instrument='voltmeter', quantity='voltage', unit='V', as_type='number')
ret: 1.5 V
